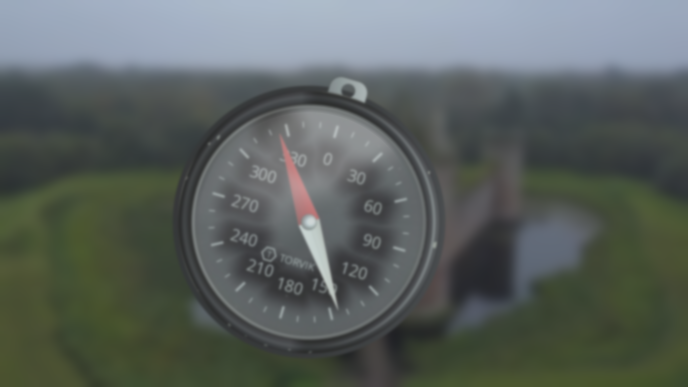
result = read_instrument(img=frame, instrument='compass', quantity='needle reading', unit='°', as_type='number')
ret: 325 °
